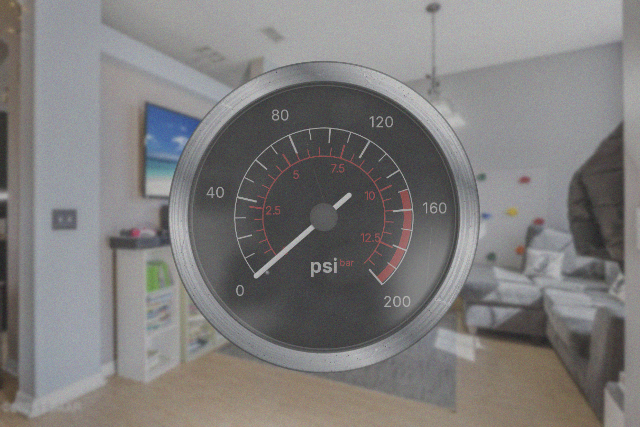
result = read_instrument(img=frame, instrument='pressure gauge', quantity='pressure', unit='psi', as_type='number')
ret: 0 psi
